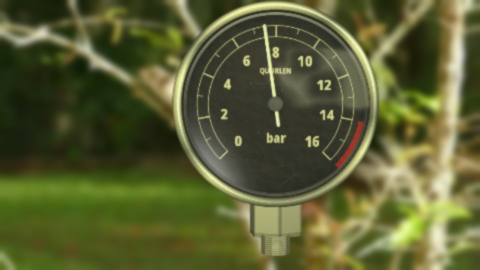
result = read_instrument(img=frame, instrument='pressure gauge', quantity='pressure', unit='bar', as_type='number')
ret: 7.5 bar
